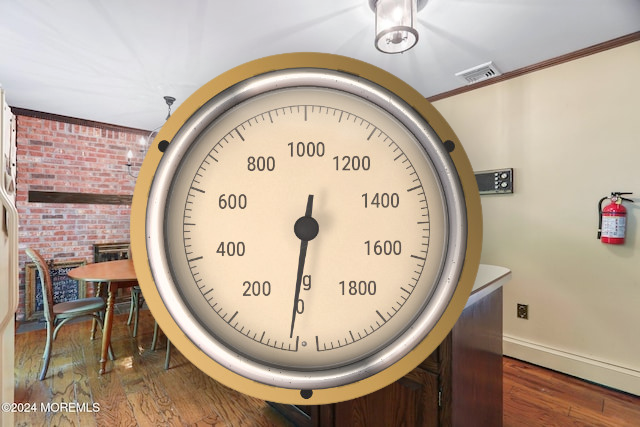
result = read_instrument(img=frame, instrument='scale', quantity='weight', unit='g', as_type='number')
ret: 20 g
